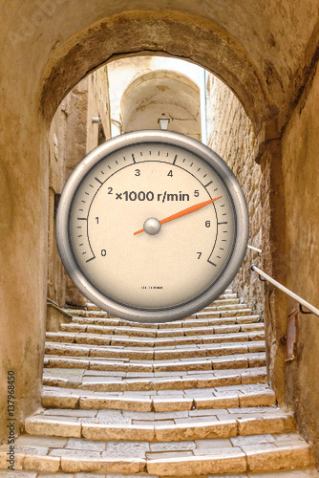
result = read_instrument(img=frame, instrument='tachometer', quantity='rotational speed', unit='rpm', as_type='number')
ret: 5400 rpm
